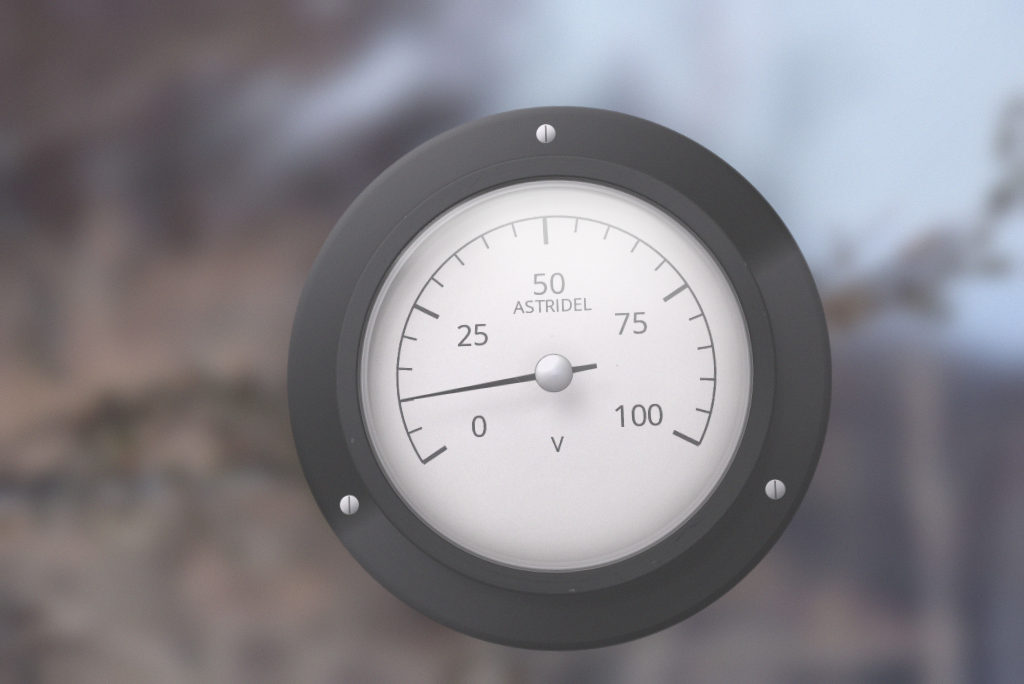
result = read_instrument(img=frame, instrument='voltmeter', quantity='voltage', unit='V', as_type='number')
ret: 10 V
